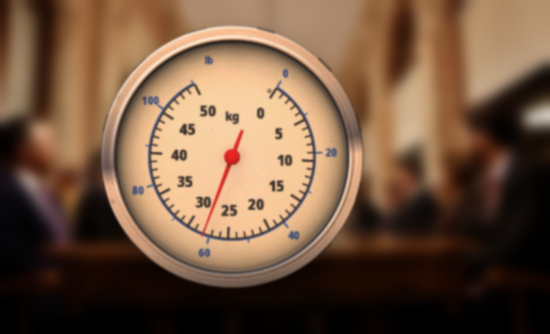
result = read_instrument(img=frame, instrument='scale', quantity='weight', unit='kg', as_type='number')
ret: 28 kg
